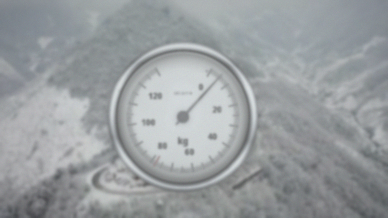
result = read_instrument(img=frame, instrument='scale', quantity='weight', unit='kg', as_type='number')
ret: 5 kg
